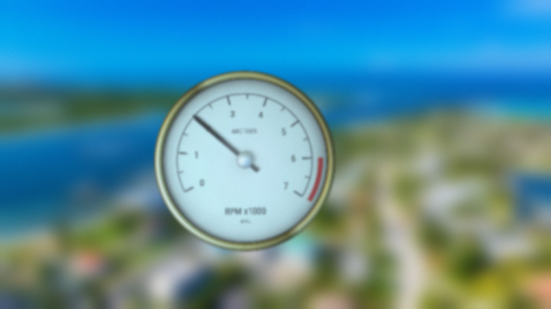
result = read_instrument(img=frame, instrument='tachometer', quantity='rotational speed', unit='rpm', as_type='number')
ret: 2000 rpm
